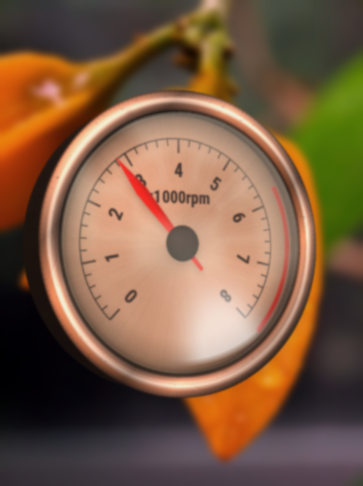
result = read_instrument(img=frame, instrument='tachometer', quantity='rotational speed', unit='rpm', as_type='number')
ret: 2800 rpm
